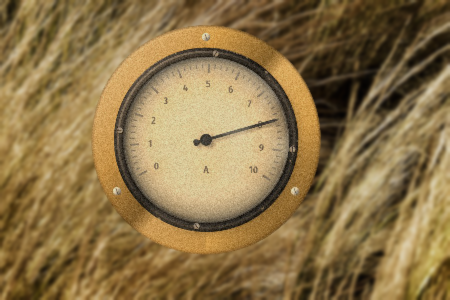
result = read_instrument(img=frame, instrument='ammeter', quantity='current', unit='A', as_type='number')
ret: 8 A
